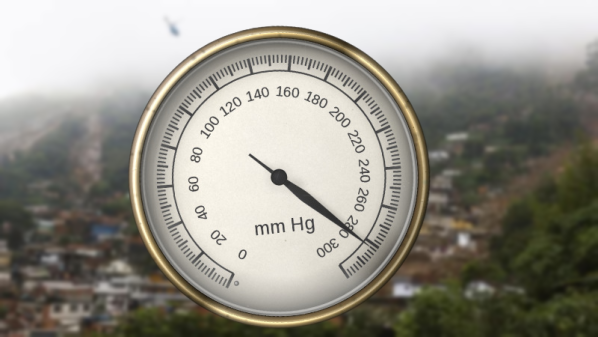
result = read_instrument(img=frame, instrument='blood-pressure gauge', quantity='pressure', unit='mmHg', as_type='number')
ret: 282 mmHg
